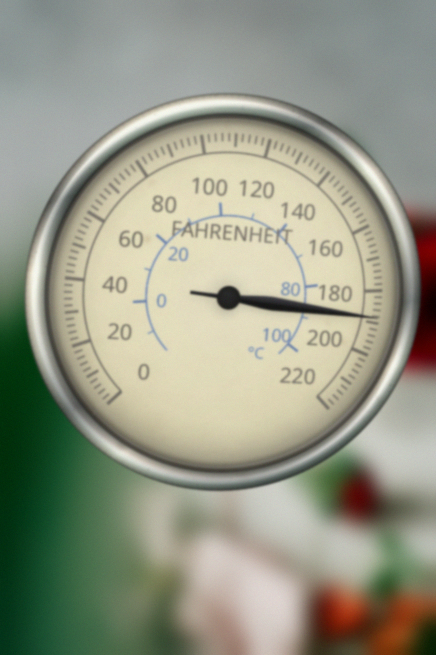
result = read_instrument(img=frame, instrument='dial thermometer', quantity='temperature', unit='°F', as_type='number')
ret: 188 °F
